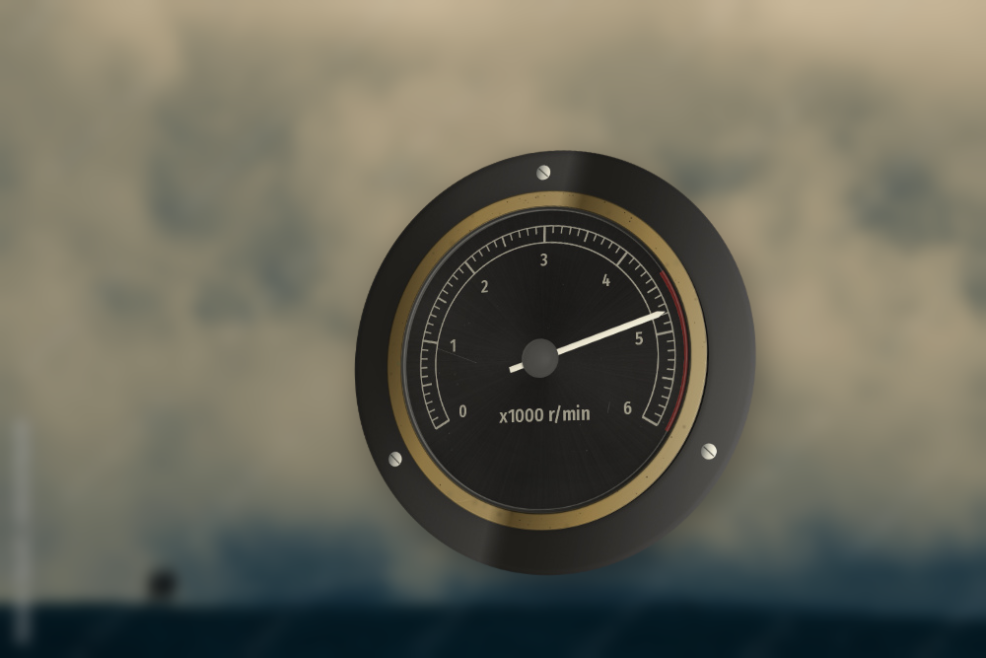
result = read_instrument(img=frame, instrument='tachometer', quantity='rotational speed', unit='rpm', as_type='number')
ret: 4800 rpm
